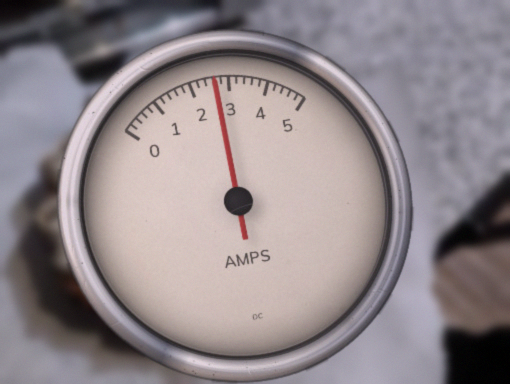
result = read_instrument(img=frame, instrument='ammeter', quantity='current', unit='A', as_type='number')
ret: 2.6 A
